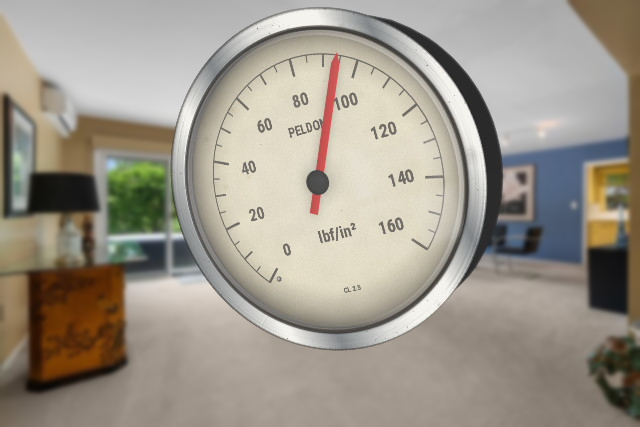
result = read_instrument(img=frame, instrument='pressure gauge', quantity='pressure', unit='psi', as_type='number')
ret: 95 psi
